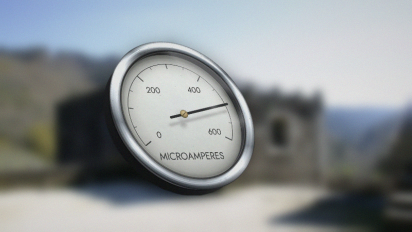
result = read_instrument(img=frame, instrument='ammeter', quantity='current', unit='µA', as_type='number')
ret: 500 µA
